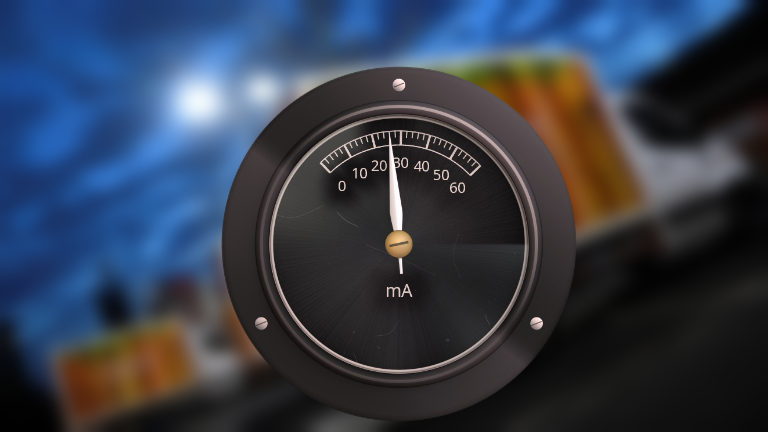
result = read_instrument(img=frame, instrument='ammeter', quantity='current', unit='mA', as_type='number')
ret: 26 mA
